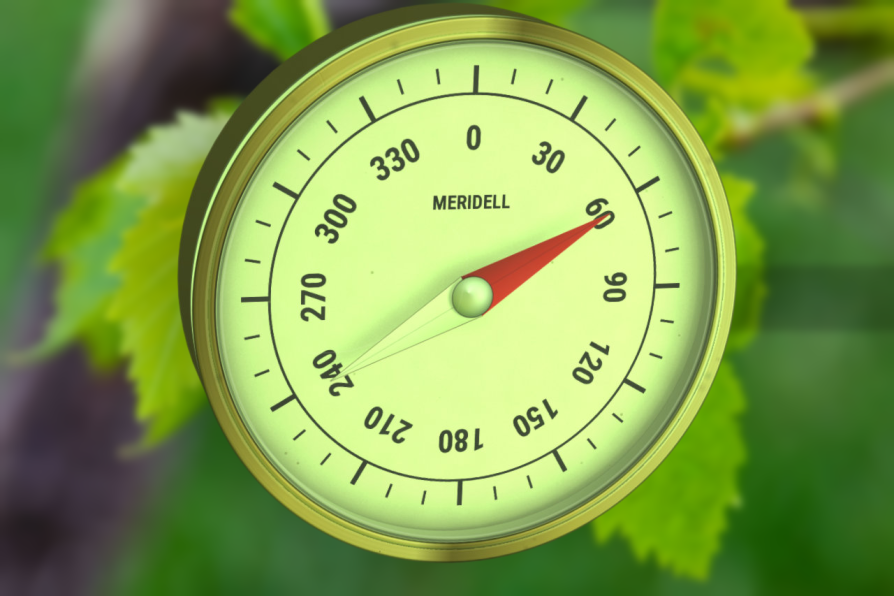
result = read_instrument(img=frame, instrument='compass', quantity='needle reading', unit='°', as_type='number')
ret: 60 °
